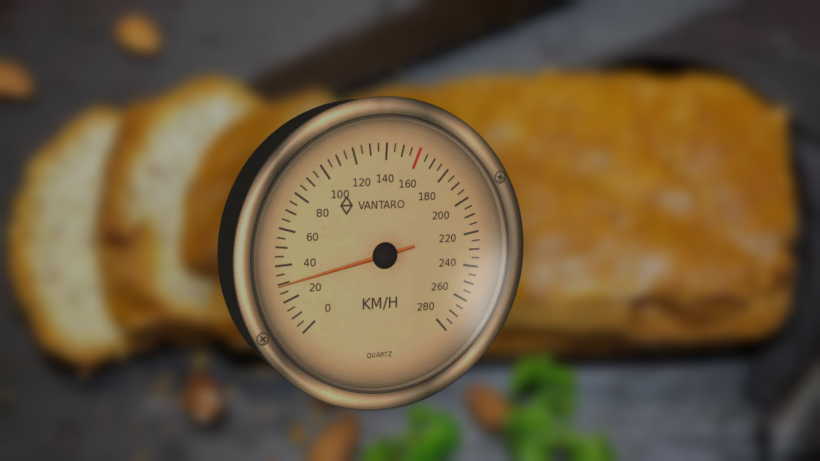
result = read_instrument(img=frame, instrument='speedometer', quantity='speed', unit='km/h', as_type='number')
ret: 30 km/h
